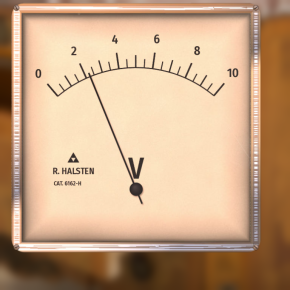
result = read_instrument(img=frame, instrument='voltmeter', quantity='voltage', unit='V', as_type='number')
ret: 2.25 V
